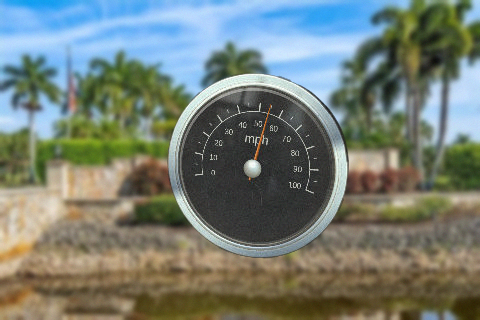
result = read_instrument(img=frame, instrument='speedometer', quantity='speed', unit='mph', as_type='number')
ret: 55 mph
